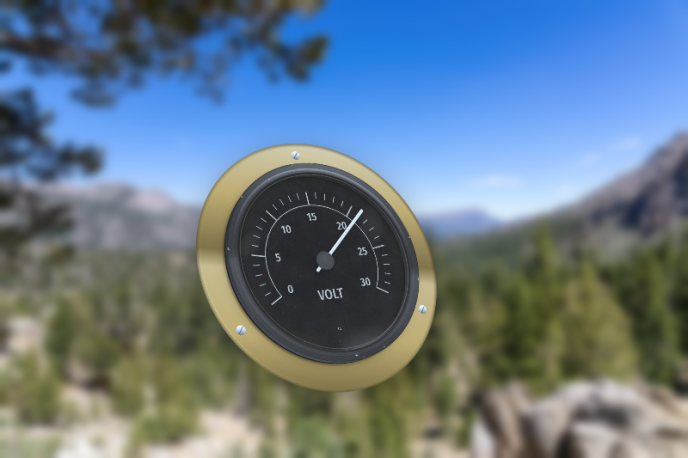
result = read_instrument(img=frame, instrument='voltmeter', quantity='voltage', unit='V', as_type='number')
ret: 21 V
